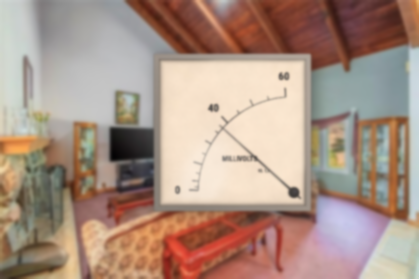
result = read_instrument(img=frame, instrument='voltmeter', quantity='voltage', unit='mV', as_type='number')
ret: 37.5 mV
